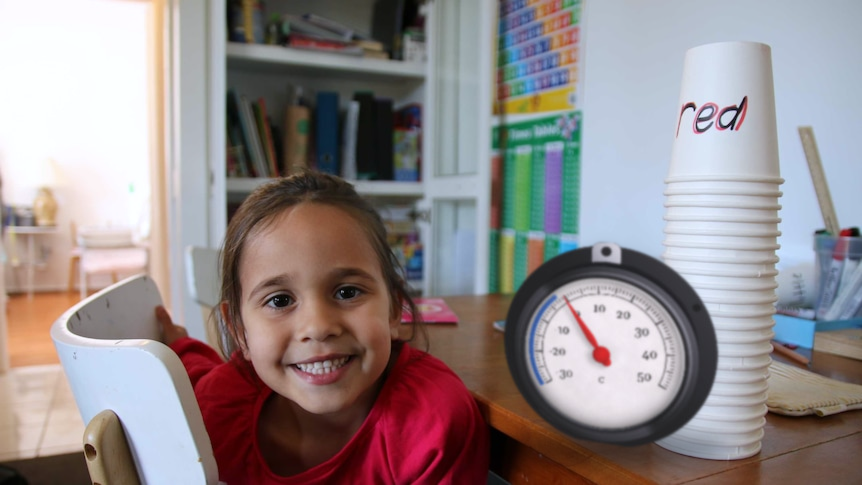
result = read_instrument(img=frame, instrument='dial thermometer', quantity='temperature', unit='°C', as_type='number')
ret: 0 °C
